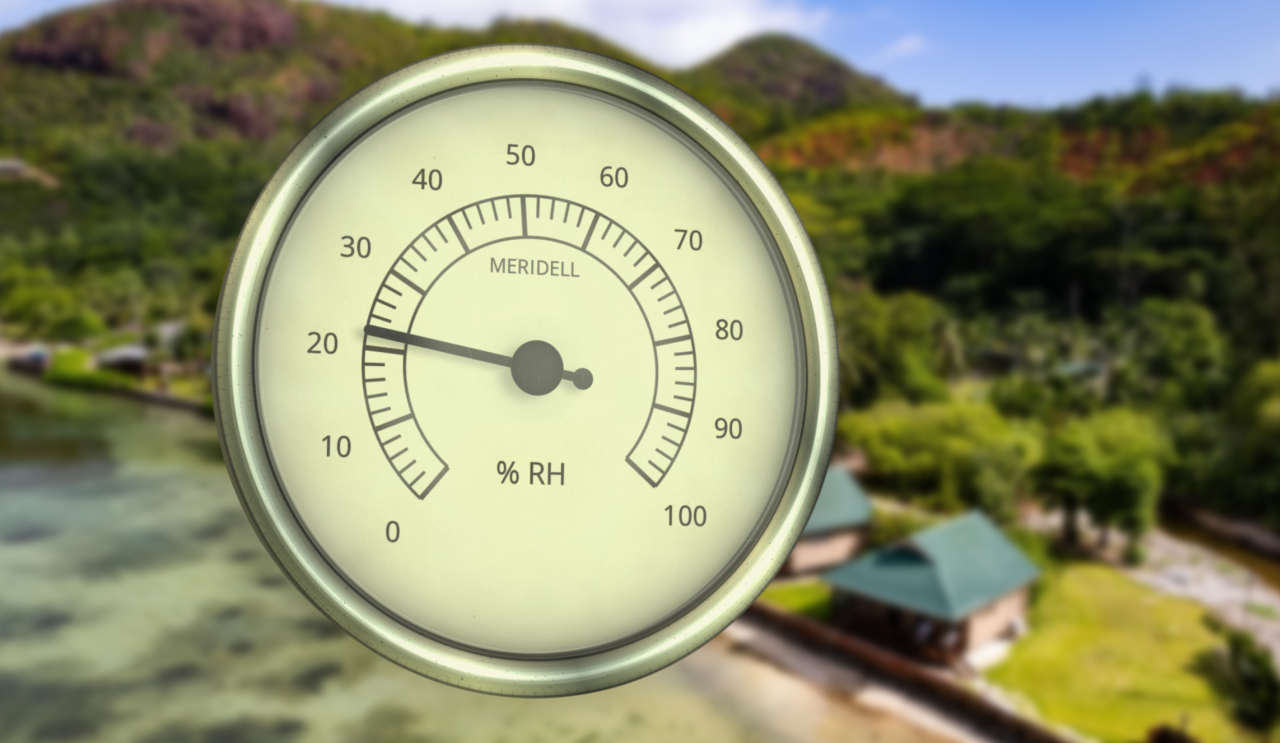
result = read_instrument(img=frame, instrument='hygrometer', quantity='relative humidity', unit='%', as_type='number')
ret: 22 %
